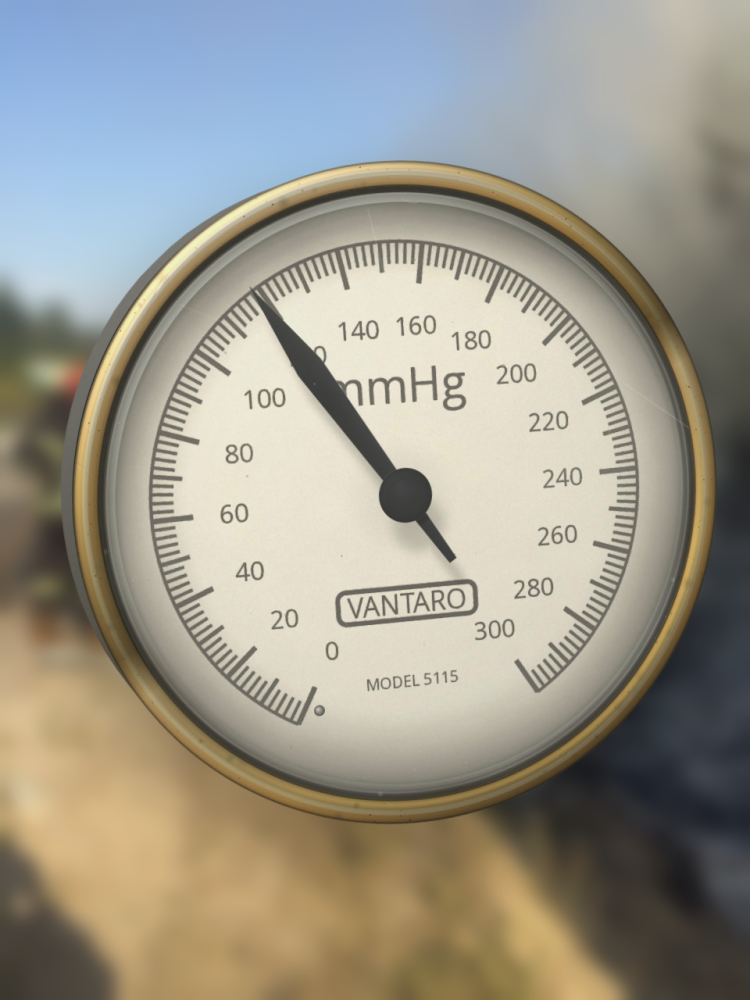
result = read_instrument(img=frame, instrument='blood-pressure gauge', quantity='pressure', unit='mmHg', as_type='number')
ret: 118 mmHg
